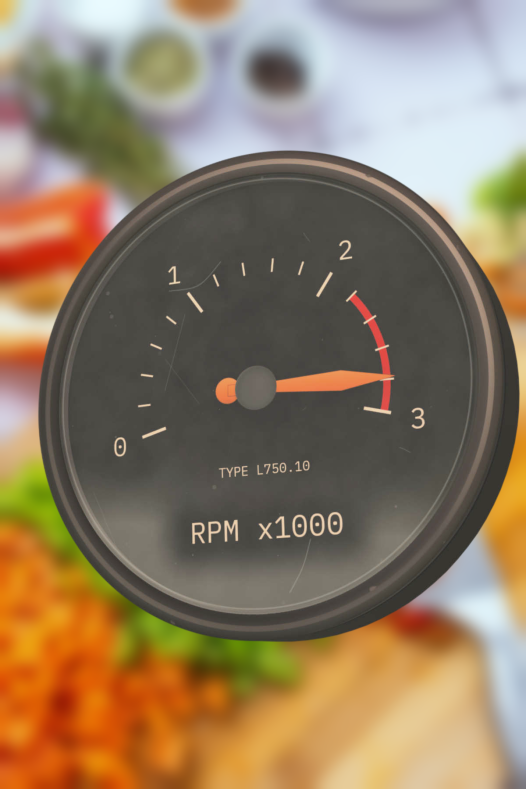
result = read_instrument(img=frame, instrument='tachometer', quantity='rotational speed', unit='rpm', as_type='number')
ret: 2800 rpm
